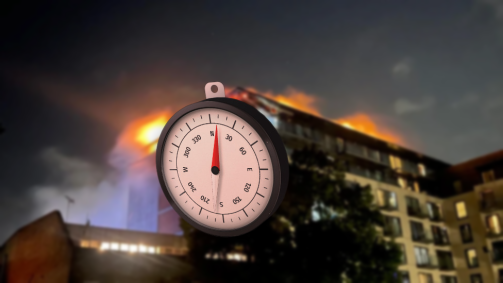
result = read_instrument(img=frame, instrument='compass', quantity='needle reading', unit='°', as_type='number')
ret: 10 °
